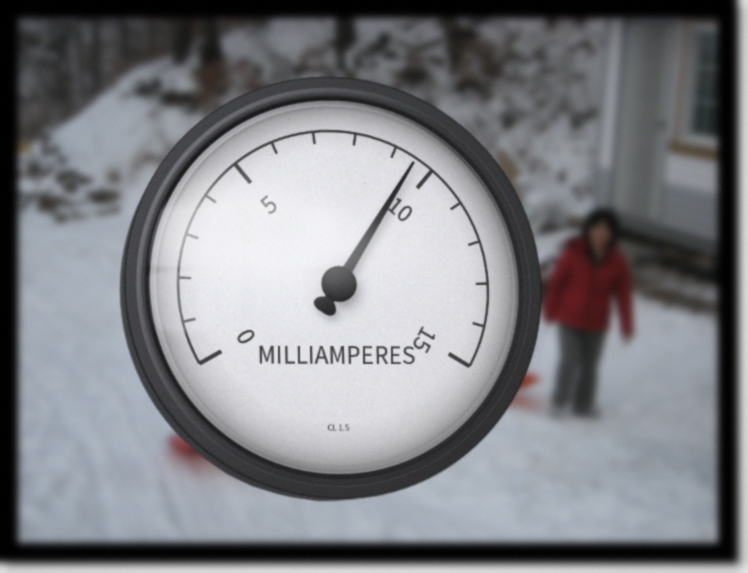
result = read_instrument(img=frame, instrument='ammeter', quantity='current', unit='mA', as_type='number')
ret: 9.5 mA
